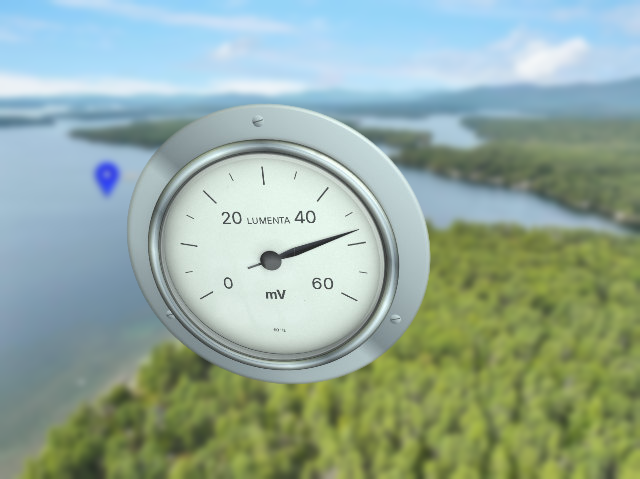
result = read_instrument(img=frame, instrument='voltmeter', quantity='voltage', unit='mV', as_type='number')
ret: 47.5 mV
